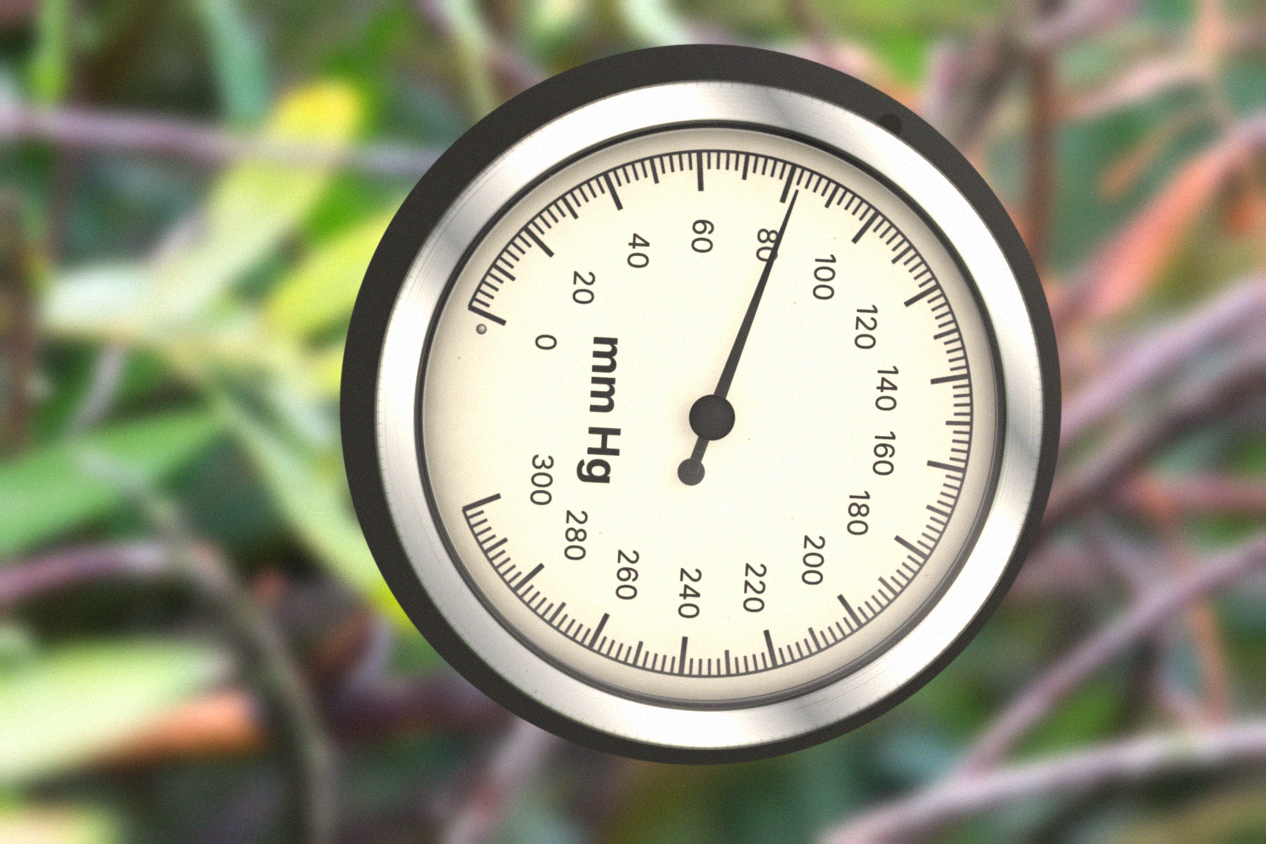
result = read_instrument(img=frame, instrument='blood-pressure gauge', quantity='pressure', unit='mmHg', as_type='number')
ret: 82 mmHg
